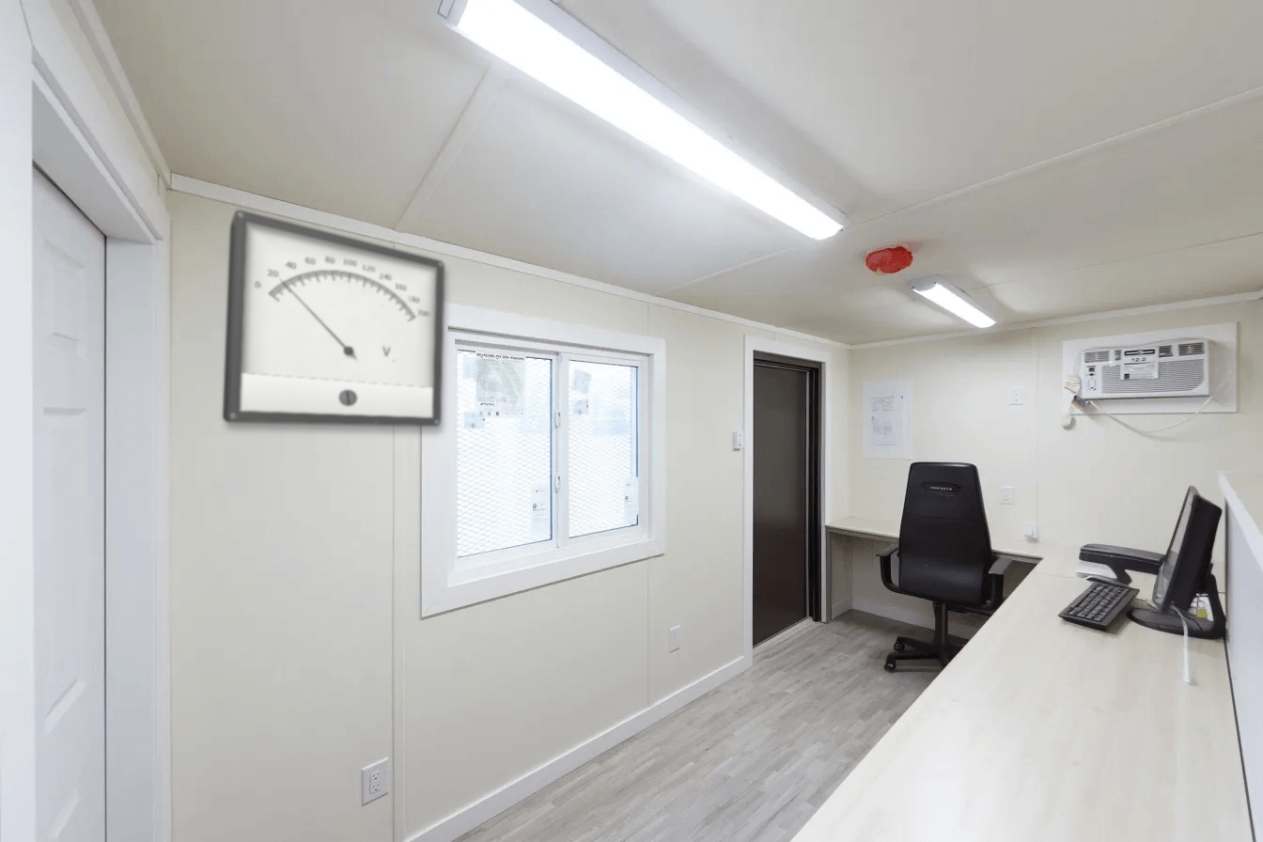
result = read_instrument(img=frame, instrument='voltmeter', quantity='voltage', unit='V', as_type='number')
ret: 20 V
